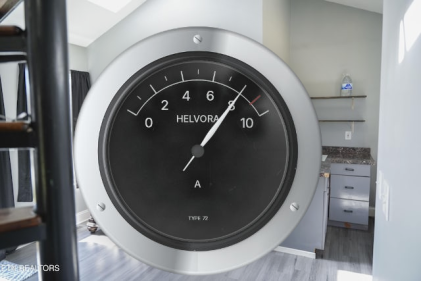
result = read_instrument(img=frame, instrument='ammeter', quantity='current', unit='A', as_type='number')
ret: 8 A
